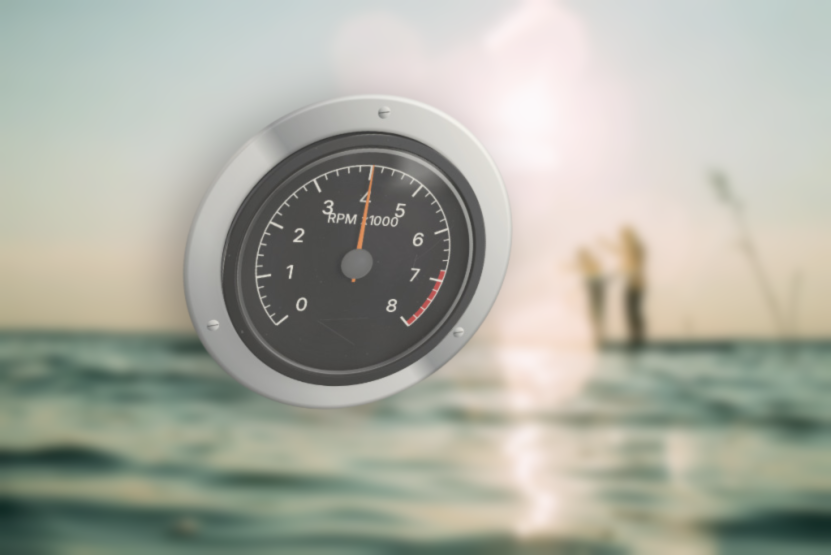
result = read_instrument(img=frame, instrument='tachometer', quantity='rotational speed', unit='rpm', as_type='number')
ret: 4000 rpm
